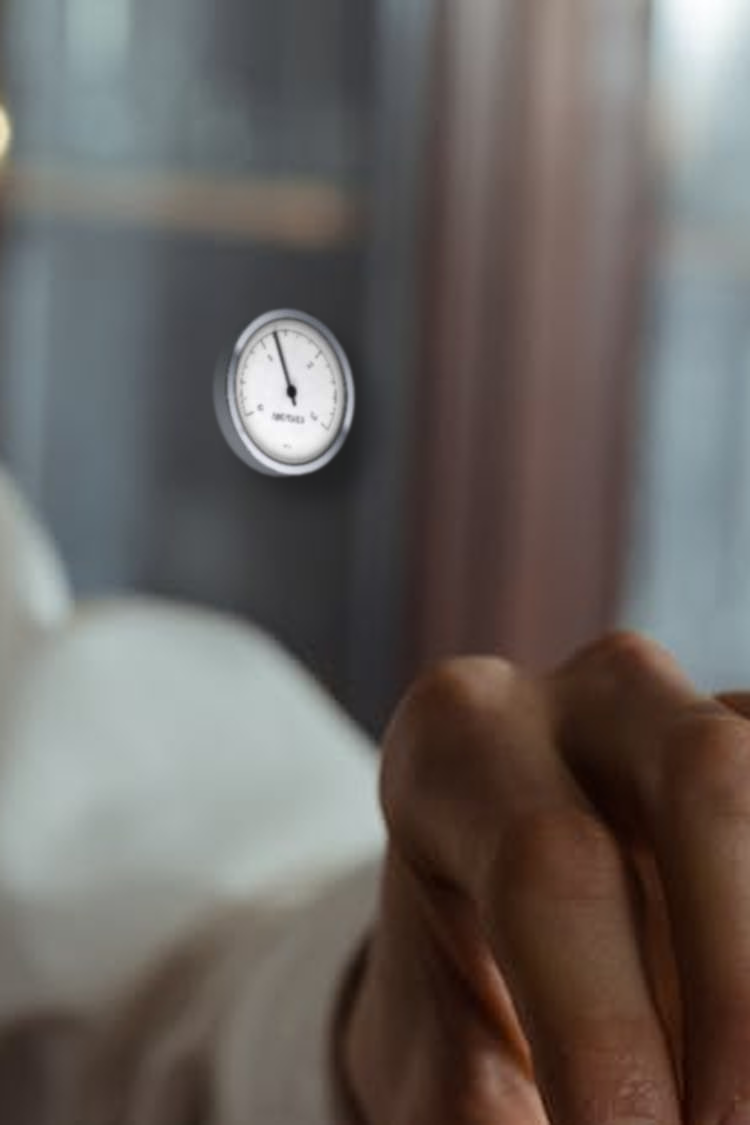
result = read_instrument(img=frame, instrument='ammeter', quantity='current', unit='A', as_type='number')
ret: 1.2 A
